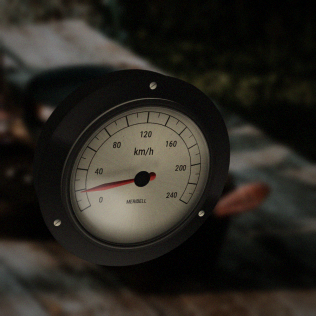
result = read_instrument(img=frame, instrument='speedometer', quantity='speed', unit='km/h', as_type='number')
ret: 20 km/h
